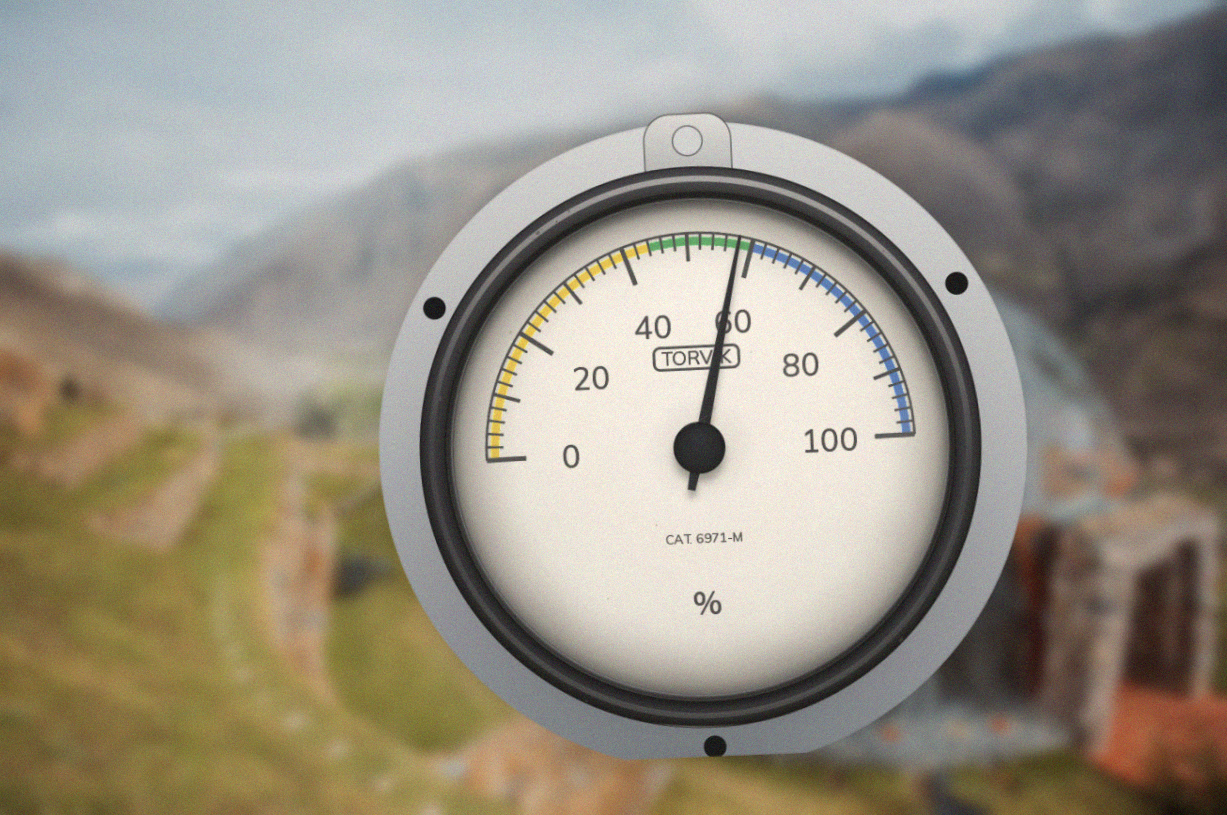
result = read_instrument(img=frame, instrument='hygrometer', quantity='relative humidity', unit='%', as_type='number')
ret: 58 %
